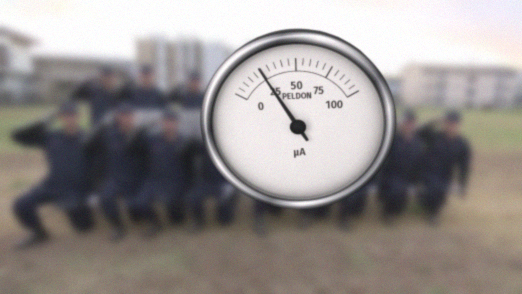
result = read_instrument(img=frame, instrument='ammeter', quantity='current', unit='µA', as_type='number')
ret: 25 µA
